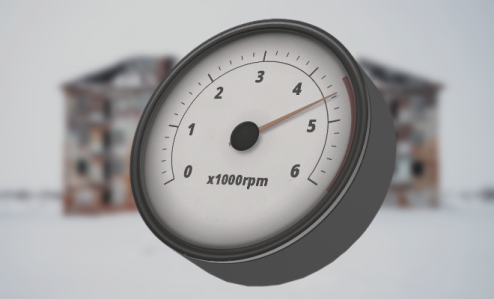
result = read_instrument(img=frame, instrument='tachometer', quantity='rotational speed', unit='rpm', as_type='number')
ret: 4600 rpm
